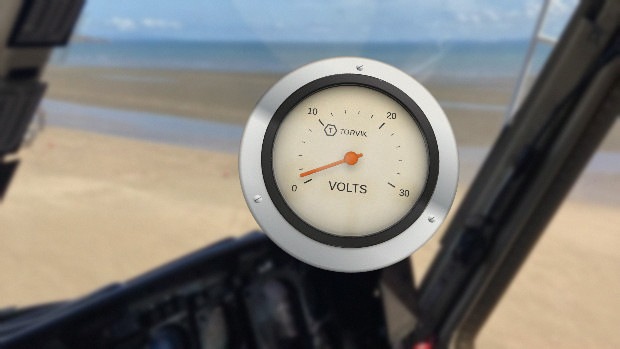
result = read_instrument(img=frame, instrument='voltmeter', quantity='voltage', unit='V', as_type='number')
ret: 1 V
